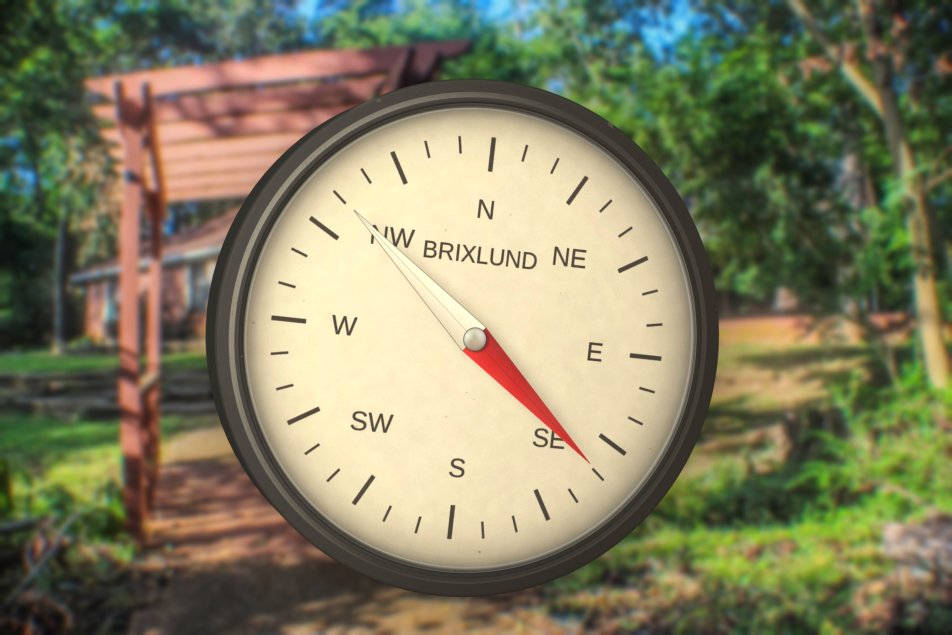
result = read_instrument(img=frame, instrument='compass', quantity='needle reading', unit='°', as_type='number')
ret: 130 °
